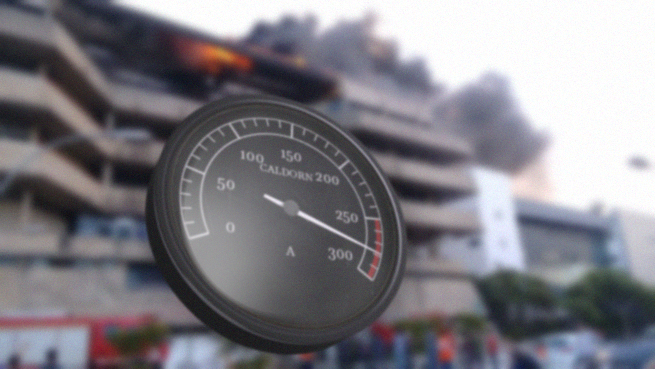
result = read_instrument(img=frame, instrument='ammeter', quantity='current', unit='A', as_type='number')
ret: 280 A
